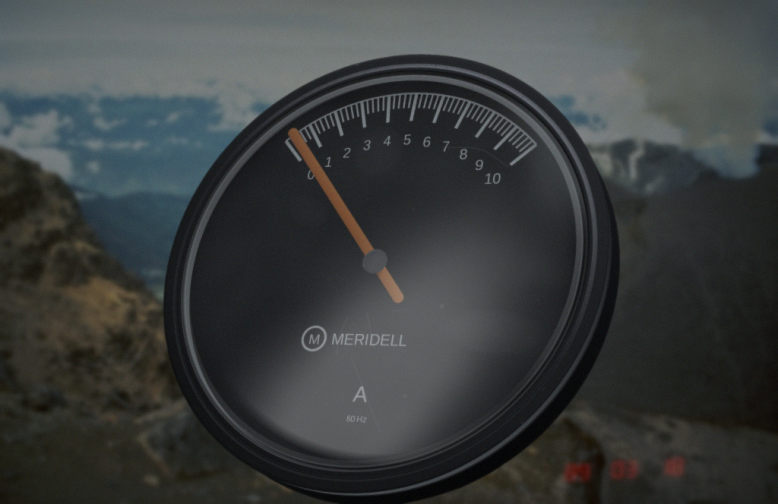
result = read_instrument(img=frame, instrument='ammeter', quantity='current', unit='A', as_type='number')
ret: 0.4 A
